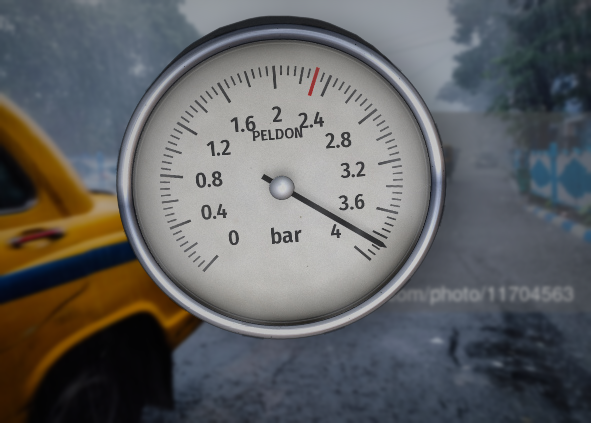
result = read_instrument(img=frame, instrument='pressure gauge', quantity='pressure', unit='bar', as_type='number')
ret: 3.85 bar
